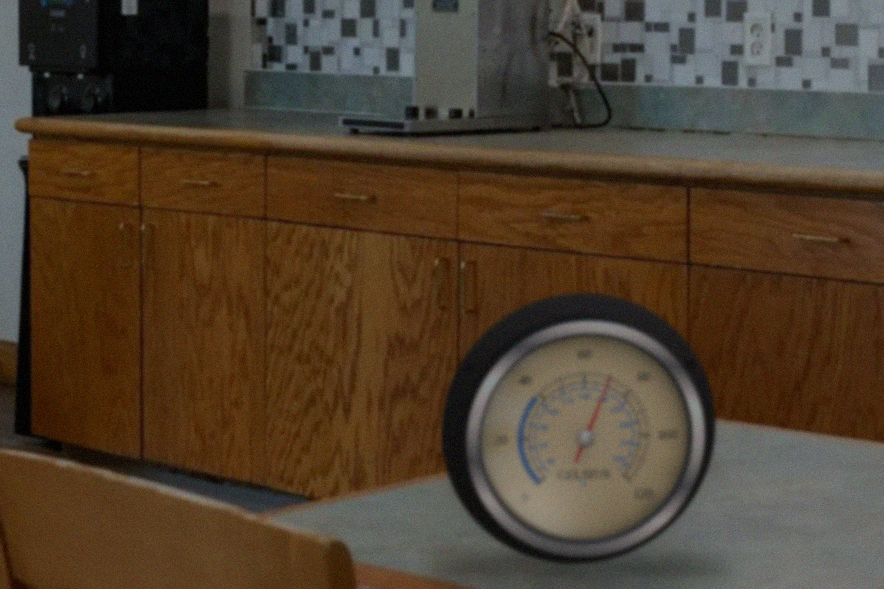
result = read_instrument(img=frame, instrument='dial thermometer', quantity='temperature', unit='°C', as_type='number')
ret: 70 °C
